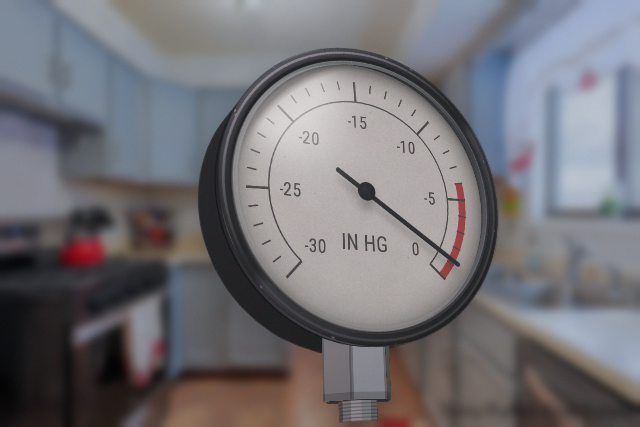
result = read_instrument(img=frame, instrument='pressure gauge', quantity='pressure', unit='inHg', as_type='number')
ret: -1 inHg
